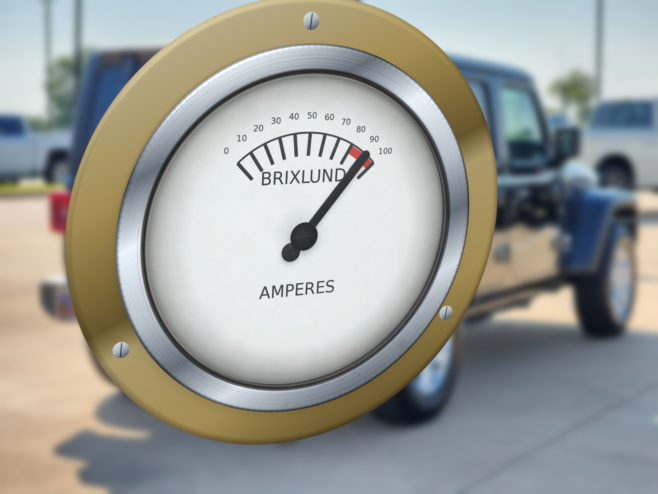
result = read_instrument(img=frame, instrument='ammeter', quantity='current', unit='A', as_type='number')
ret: 90 A
